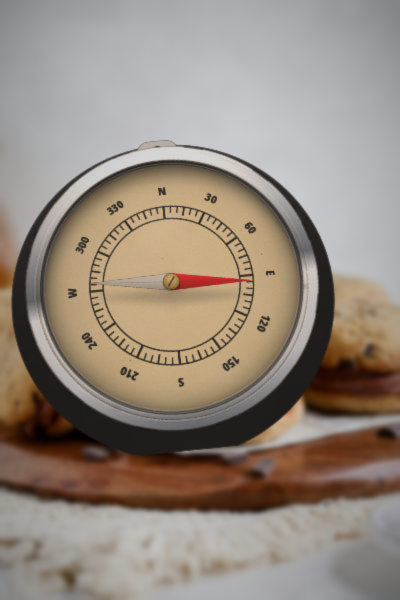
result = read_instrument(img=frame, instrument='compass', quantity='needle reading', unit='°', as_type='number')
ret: 95 °
